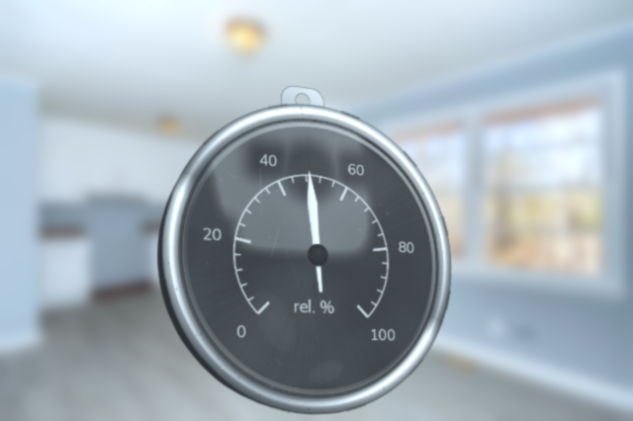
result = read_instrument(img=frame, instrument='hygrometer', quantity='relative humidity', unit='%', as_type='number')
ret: 48 %
